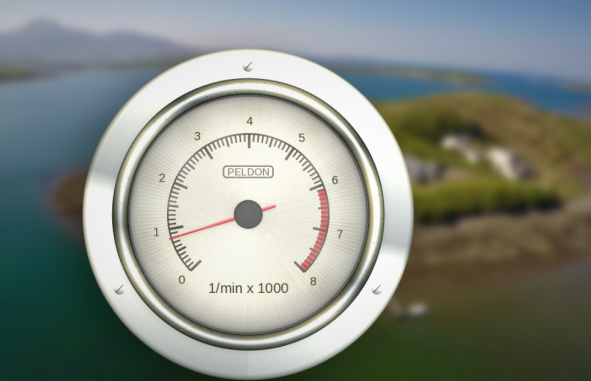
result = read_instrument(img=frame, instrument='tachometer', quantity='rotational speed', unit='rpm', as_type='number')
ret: 800 rpm
